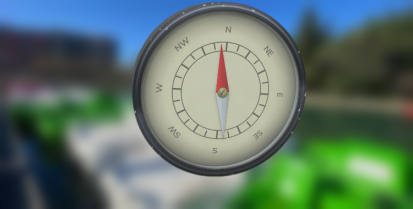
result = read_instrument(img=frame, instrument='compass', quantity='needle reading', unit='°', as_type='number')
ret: 352.5 °
